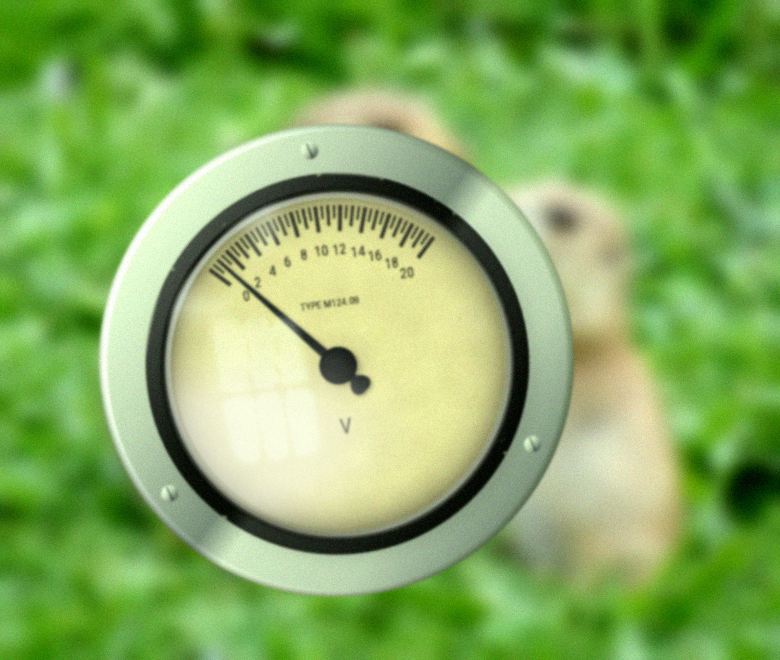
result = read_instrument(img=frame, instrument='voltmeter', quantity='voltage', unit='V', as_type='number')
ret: 1 V
